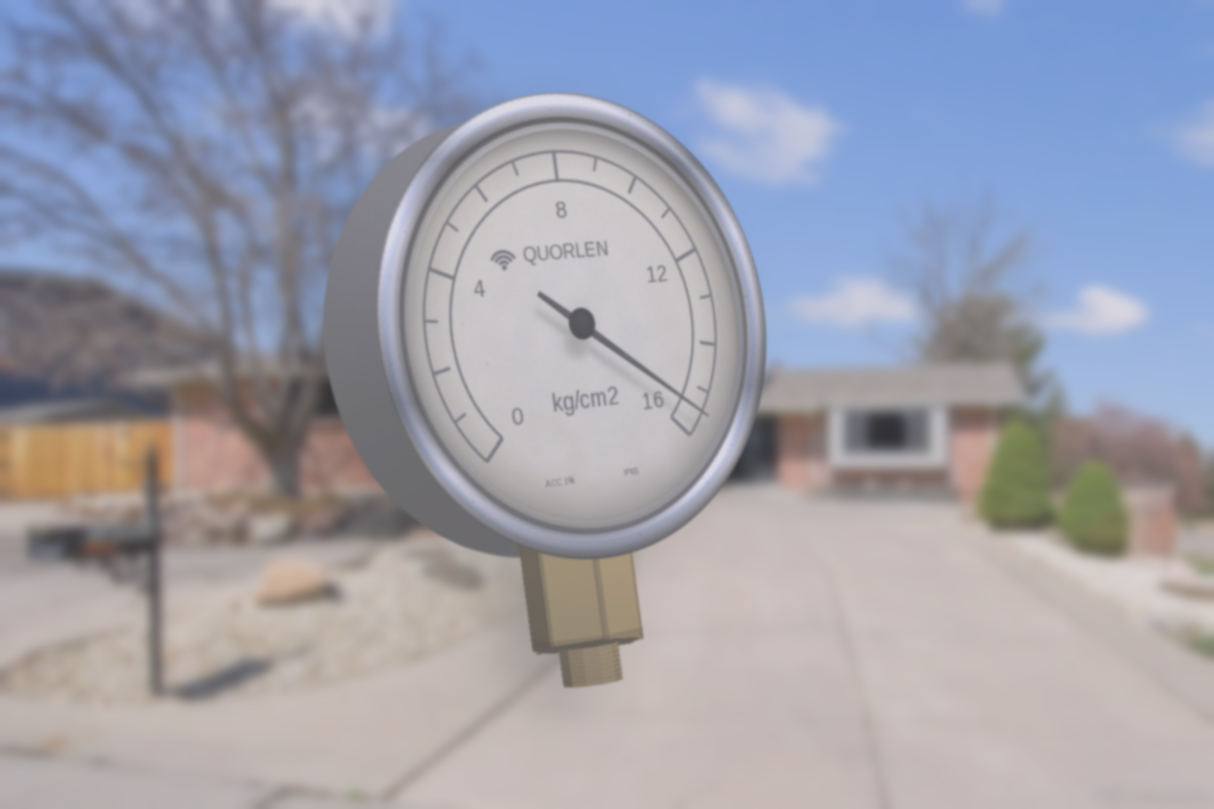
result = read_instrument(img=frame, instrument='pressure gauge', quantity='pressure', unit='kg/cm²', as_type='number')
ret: 15.5 kg/cm²
